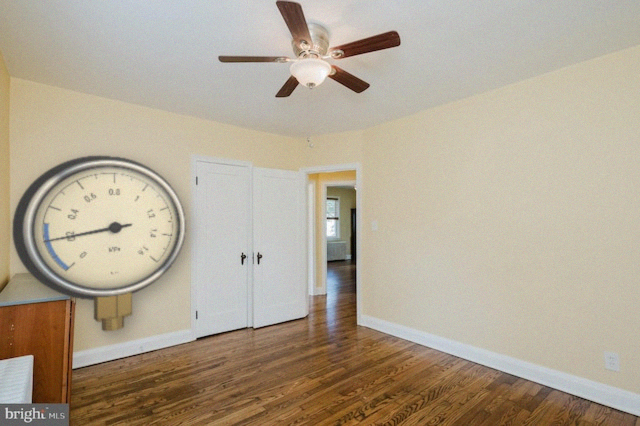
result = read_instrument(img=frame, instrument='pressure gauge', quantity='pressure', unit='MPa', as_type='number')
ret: 0.2 MPa
